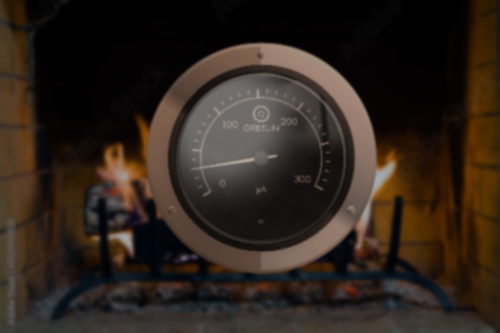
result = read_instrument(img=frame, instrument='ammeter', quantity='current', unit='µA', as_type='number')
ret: 30 µA
